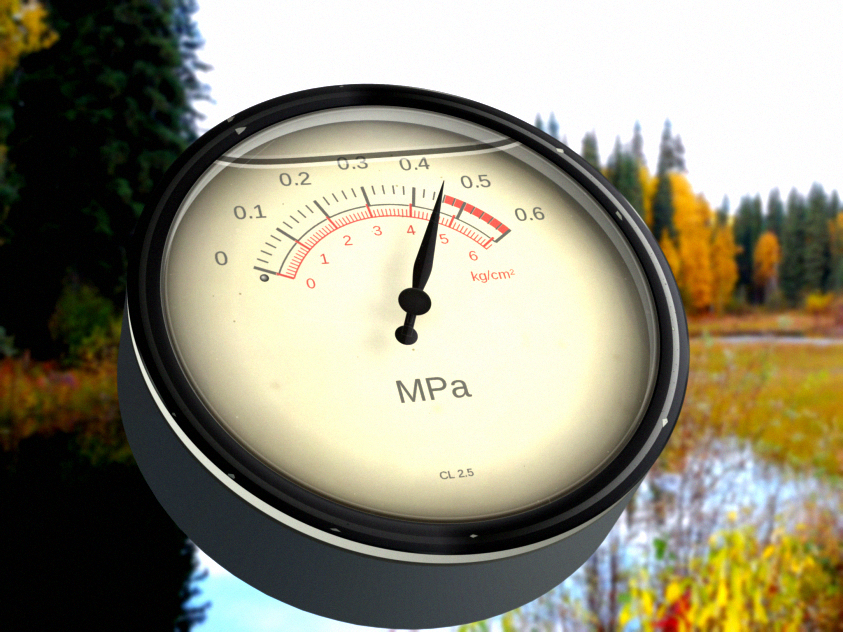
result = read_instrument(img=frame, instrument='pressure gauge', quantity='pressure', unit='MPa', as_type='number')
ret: 0.45 MPa
